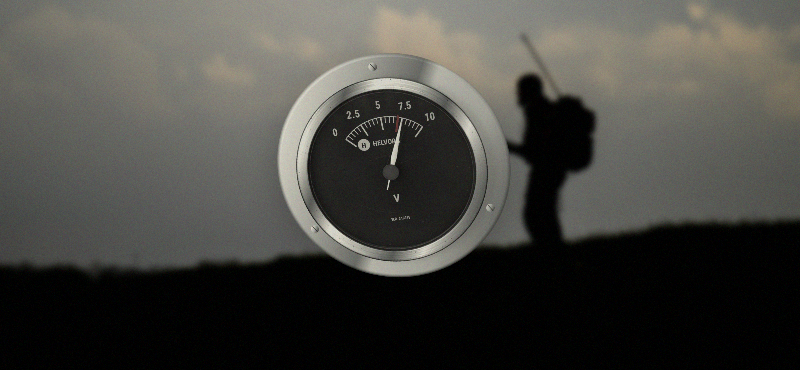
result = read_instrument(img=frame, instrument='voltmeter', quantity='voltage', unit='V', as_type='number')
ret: 7.5 V
